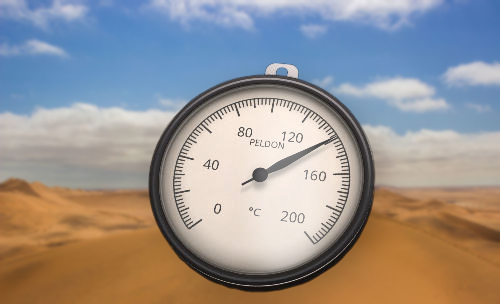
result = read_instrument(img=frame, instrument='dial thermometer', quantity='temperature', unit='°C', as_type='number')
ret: 140 °C
